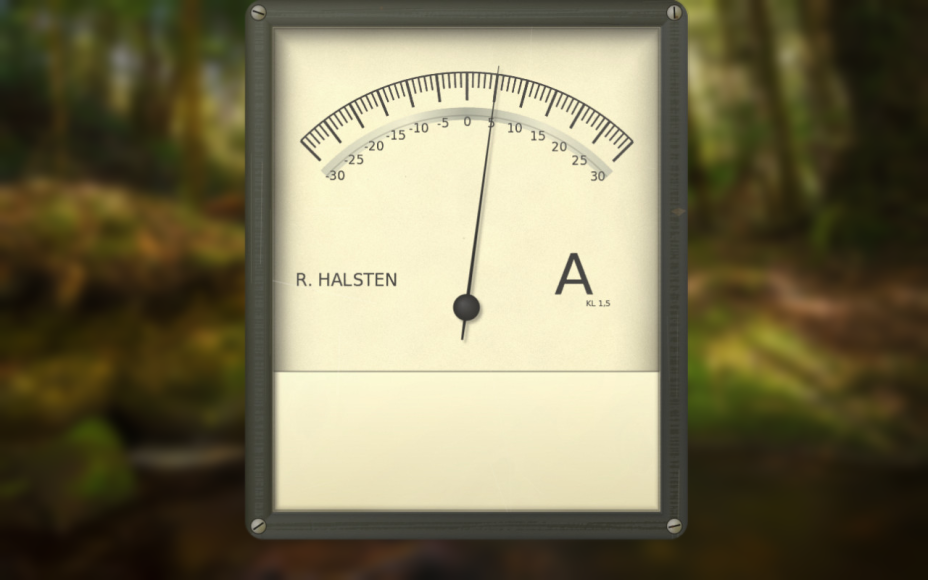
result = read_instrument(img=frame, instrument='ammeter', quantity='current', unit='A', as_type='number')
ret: 5 A
